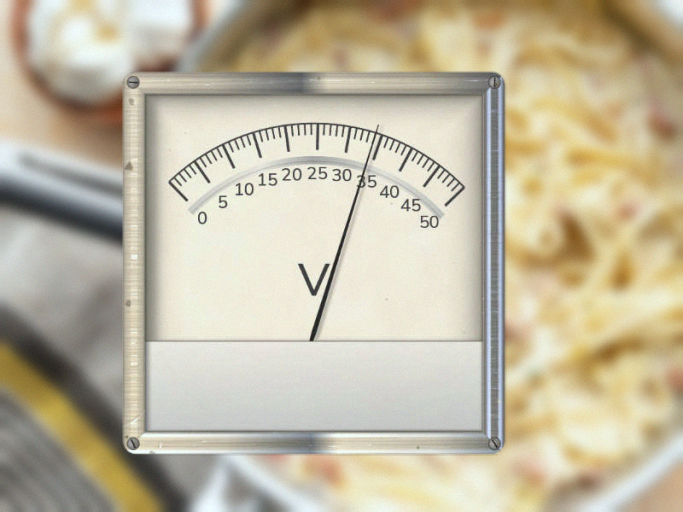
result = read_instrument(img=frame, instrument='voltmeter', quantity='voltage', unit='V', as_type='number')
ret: 34 V
